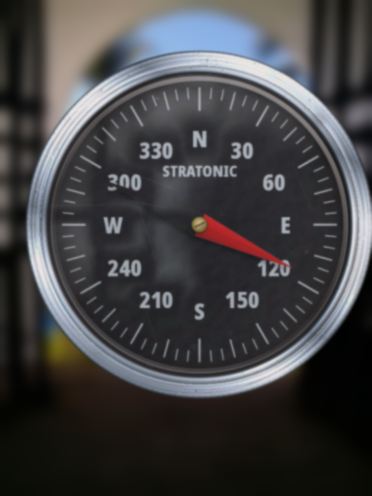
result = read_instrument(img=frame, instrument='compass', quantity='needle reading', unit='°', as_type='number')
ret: 115 °
